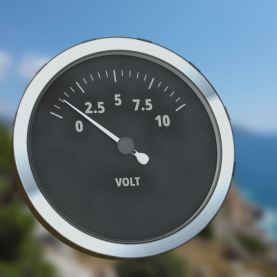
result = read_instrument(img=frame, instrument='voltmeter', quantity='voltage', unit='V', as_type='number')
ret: 1 V
